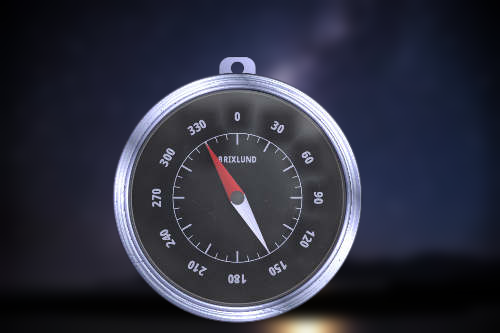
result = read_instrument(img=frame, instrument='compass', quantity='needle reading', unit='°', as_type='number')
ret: 330 °
